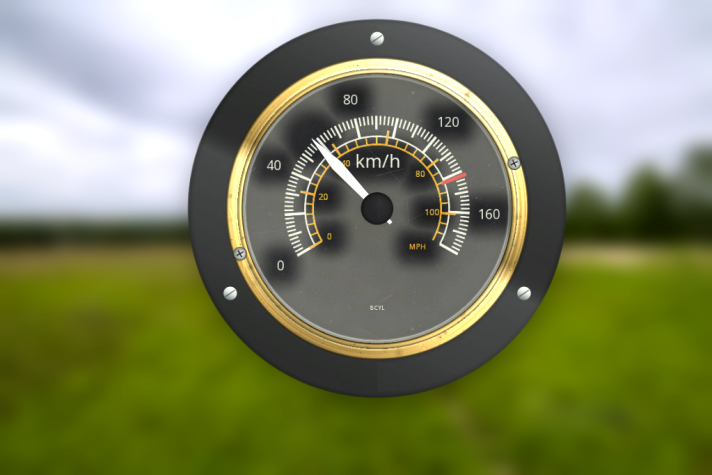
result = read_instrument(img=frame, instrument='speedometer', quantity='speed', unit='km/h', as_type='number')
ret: 58 km/h
